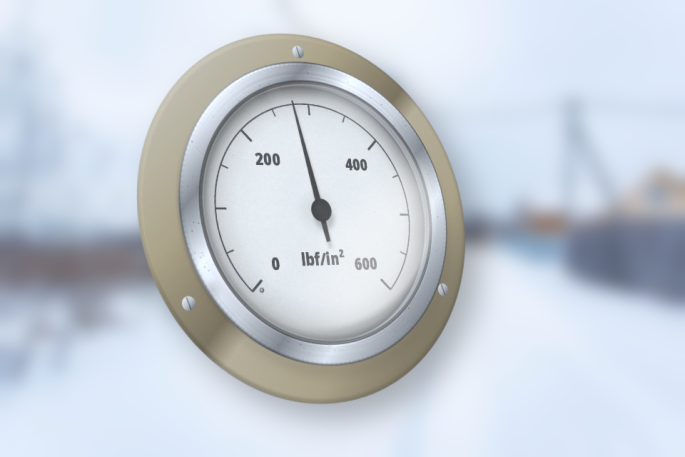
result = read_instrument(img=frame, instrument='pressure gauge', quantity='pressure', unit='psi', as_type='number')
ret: 275 psi
